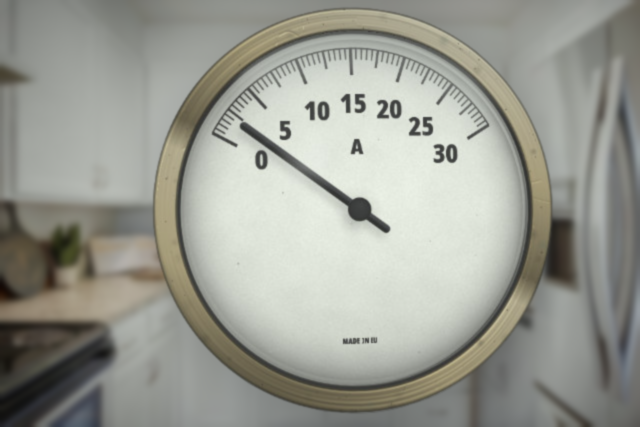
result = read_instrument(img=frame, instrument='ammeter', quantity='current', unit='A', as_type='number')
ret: 2 A
